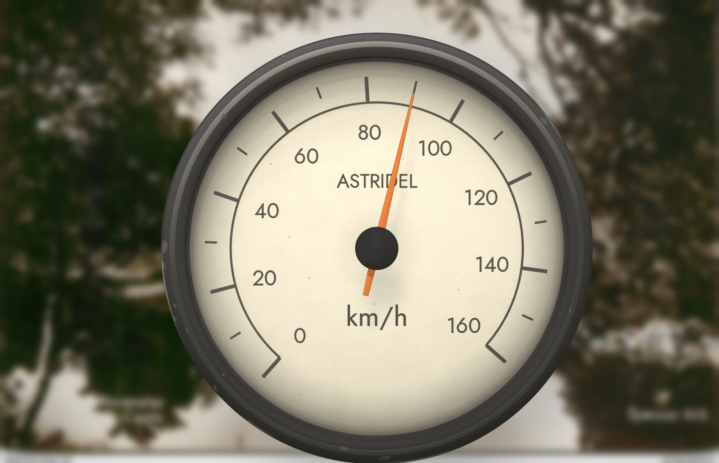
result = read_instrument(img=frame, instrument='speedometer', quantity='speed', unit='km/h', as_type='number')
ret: 90 km/h
